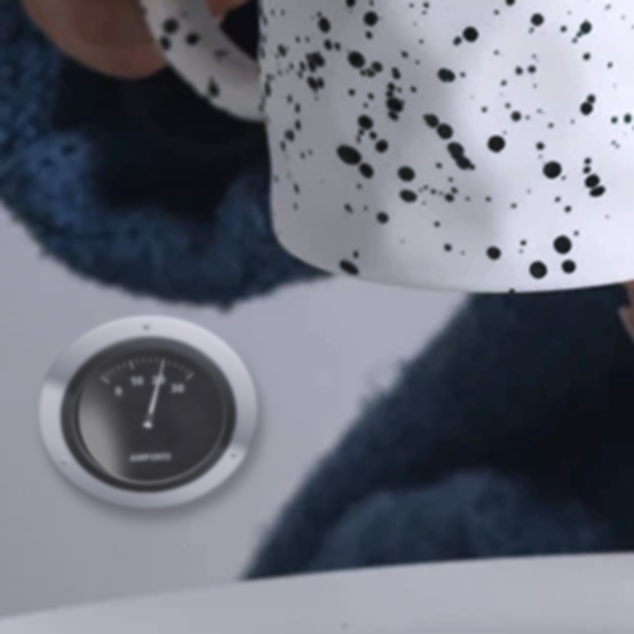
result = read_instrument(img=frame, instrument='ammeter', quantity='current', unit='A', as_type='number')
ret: 20 A
